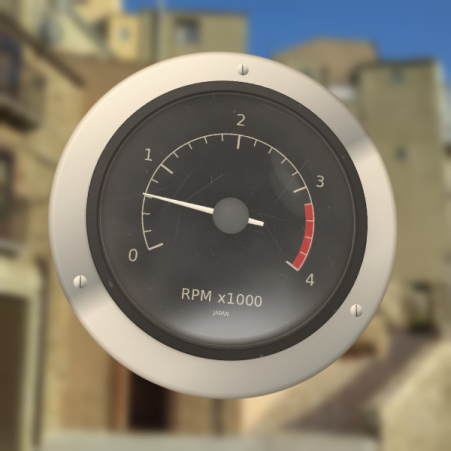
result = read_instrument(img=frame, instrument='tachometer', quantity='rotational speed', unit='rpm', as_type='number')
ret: 600 rpm
